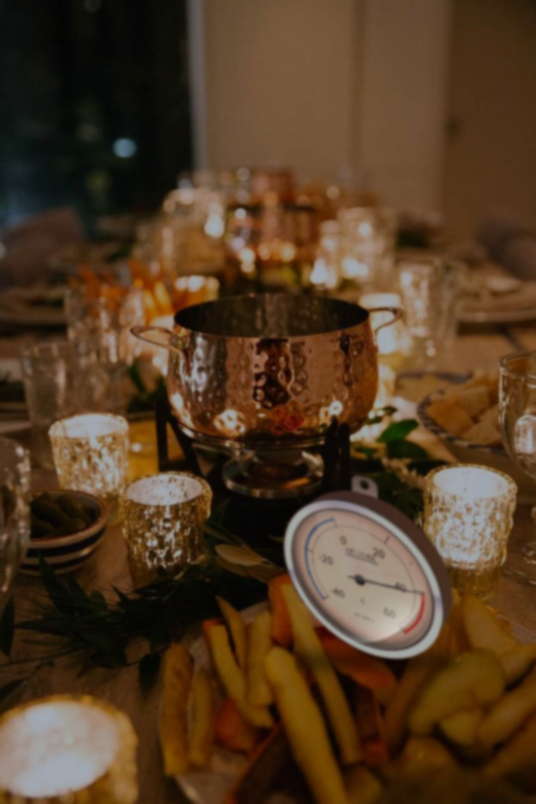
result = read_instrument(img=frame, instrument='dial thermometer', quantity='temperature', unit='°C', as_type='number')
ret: 40 °C
